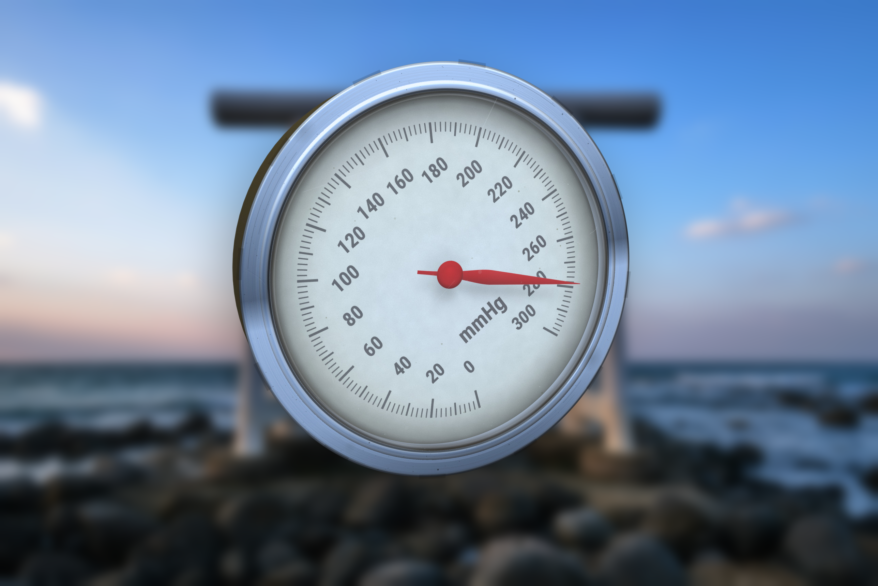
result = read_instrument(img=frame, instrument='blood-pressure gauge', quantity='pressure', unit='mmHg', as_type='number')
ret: 278 mmHg
